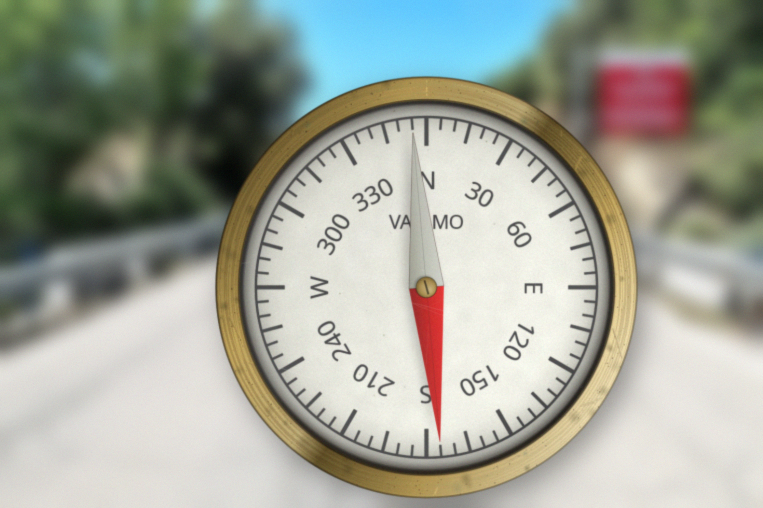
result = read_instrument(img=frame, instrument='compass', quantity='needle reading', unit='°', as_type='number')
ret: 175 °
